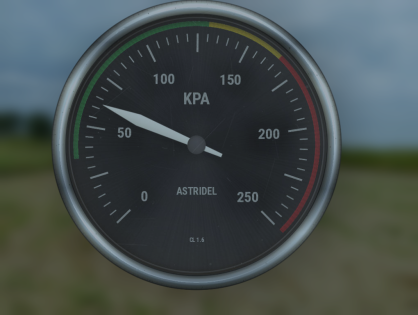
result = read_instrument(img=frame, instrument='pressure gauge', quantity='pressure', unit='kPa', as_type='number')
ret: 62.5 kPa
